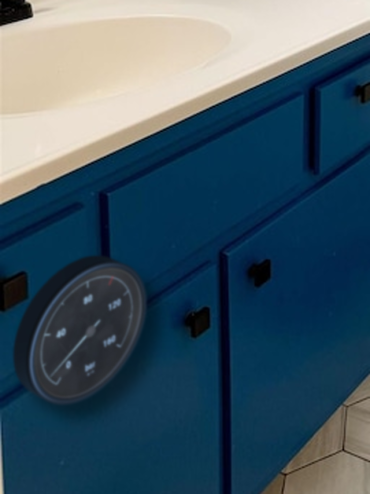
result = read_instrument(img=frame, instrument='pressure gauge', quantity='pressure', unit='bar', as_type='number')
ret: 10 bar
